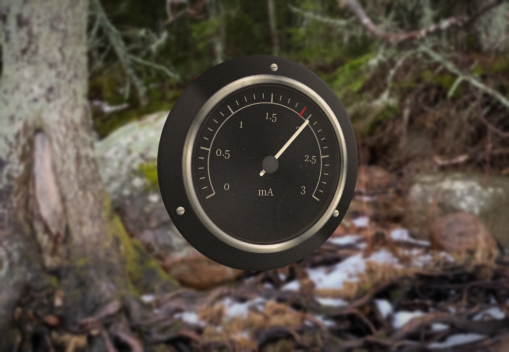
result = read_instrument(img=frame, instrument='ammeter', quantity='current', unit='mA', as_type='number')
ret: 2 mA
